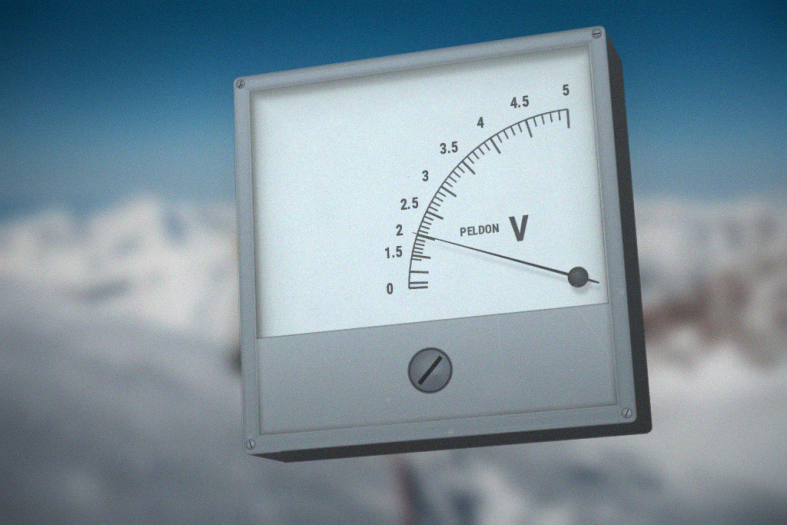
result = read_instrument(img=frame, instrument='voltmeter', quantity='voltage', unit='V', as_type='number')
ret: 2 V
